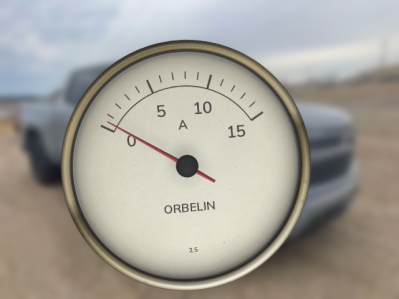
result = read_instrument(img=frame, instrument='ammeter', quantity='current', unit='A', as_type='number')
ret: 0.5 A
